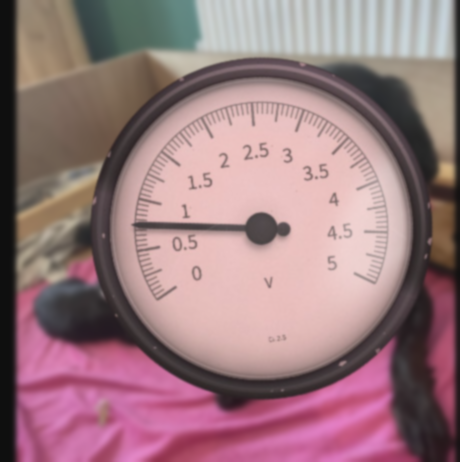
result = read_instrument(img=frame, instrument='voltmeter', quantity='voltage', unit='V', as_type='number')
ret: 0.75 V
